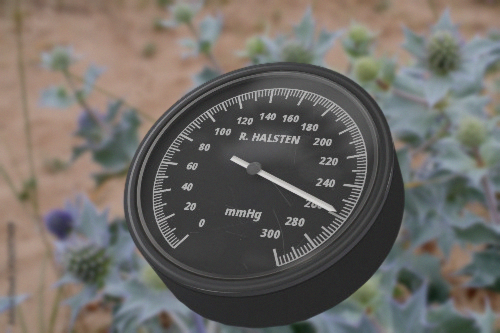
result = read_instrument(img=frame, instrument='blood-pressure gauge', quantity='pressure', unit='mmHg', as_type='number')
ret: 260 mmHg
